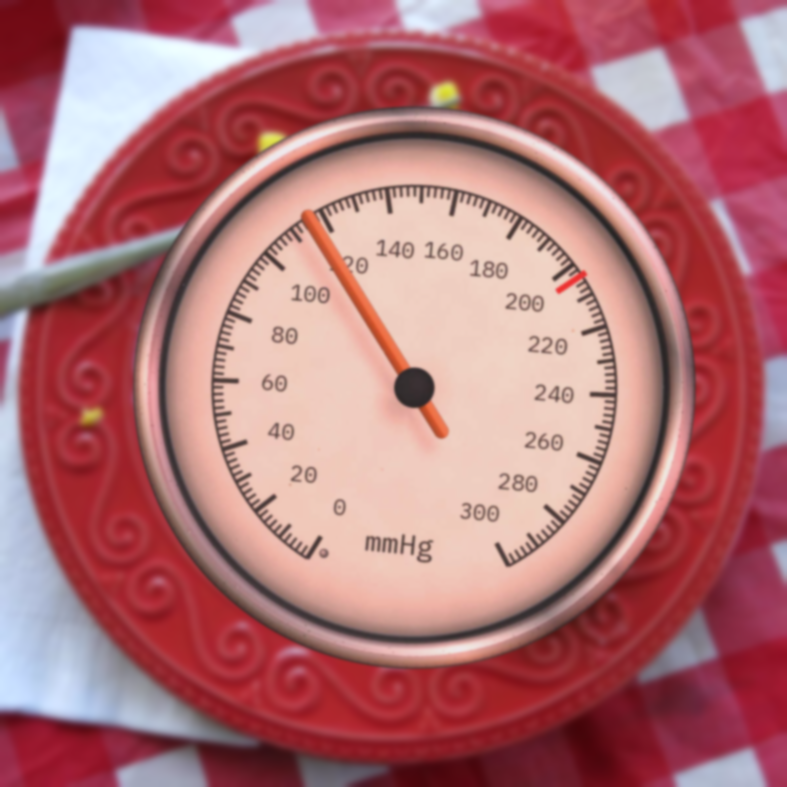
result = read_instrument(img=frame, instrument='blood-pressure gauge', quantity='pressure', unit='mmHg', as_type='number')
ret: 116 mmHg
